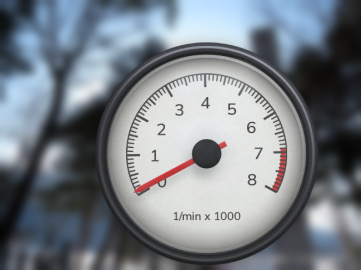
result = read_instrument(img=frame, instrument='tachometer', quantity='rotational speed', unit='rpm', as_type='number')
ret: 100 rpm
